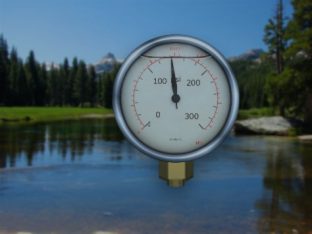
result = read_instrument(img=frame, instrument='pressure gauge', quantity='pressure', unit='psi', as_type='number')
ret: 140 psi
